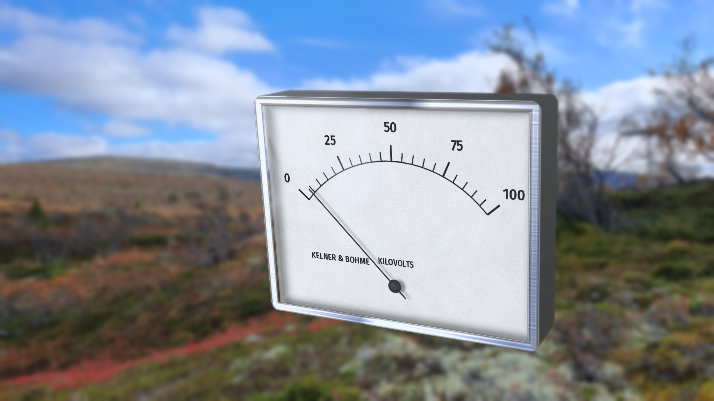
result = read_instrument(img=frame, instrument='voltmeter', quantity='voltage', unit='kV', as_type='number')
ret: 5 kV
